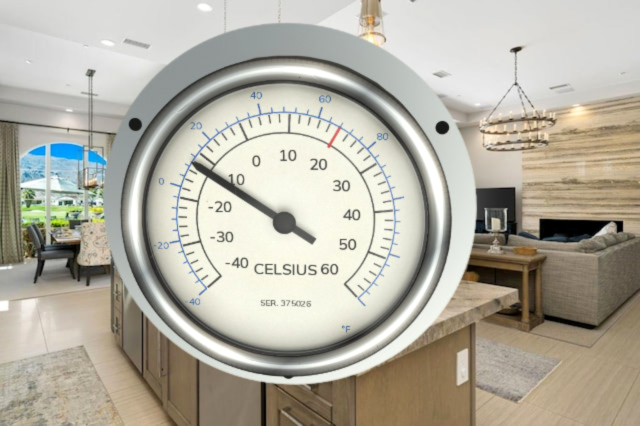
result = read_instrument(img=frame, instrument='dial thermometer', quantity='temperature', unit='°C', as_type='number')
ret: -12 °C
